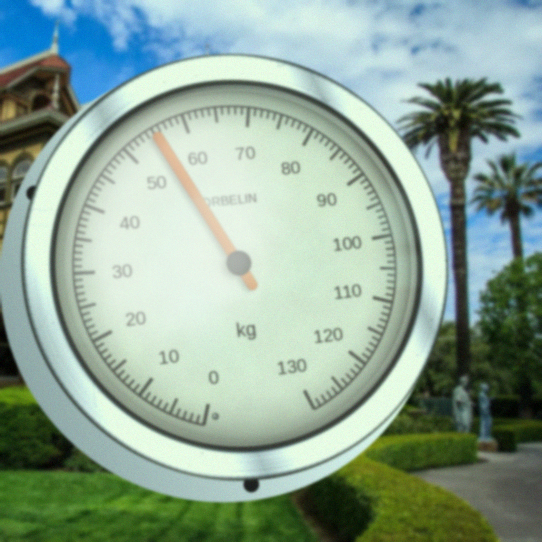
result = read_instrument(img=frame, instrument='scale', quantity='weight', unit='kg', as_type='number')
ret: 55 kg
